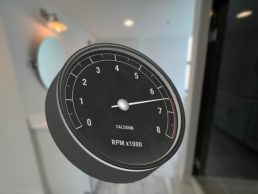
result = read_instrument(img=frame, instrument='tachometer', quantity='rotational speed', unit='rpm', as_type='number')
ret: 6500 rpm
